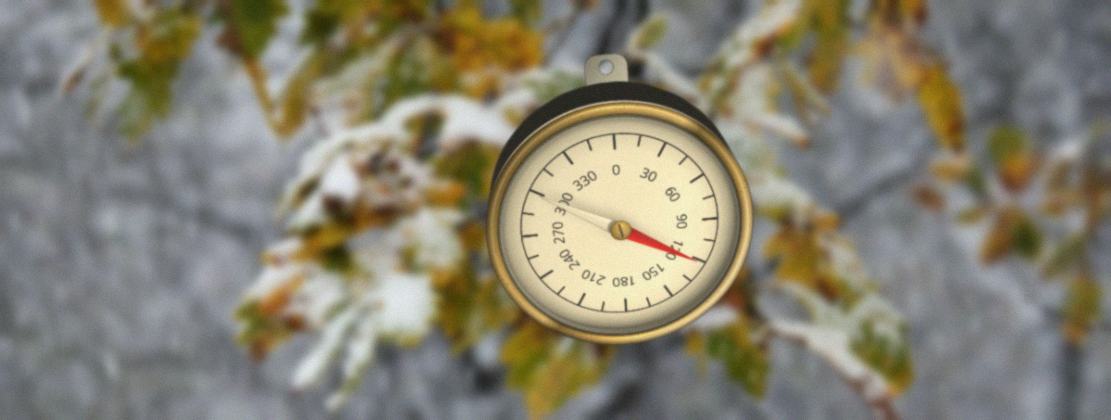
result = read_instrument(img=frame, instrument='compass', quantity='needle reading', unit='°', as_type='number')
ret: 120 °
